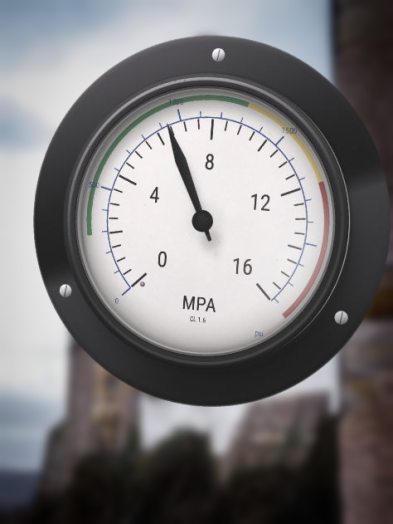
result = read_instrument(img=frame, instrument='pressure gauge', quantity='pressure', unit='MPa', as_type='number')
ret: 6.5 MPa
